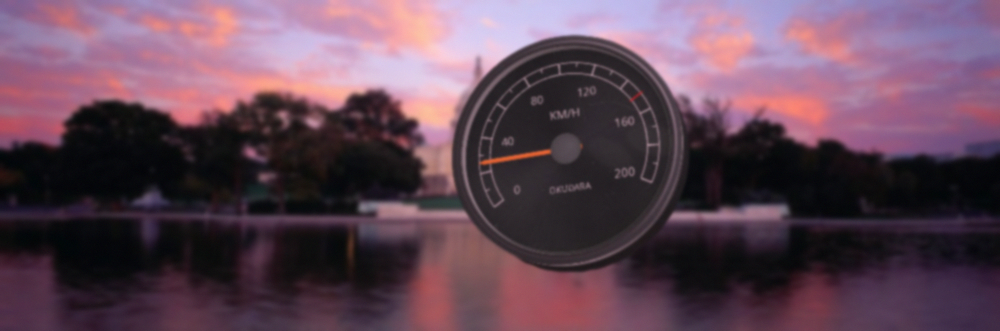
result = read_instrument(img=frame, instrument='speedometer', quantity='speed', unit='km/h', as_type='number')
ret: 25 km/h
